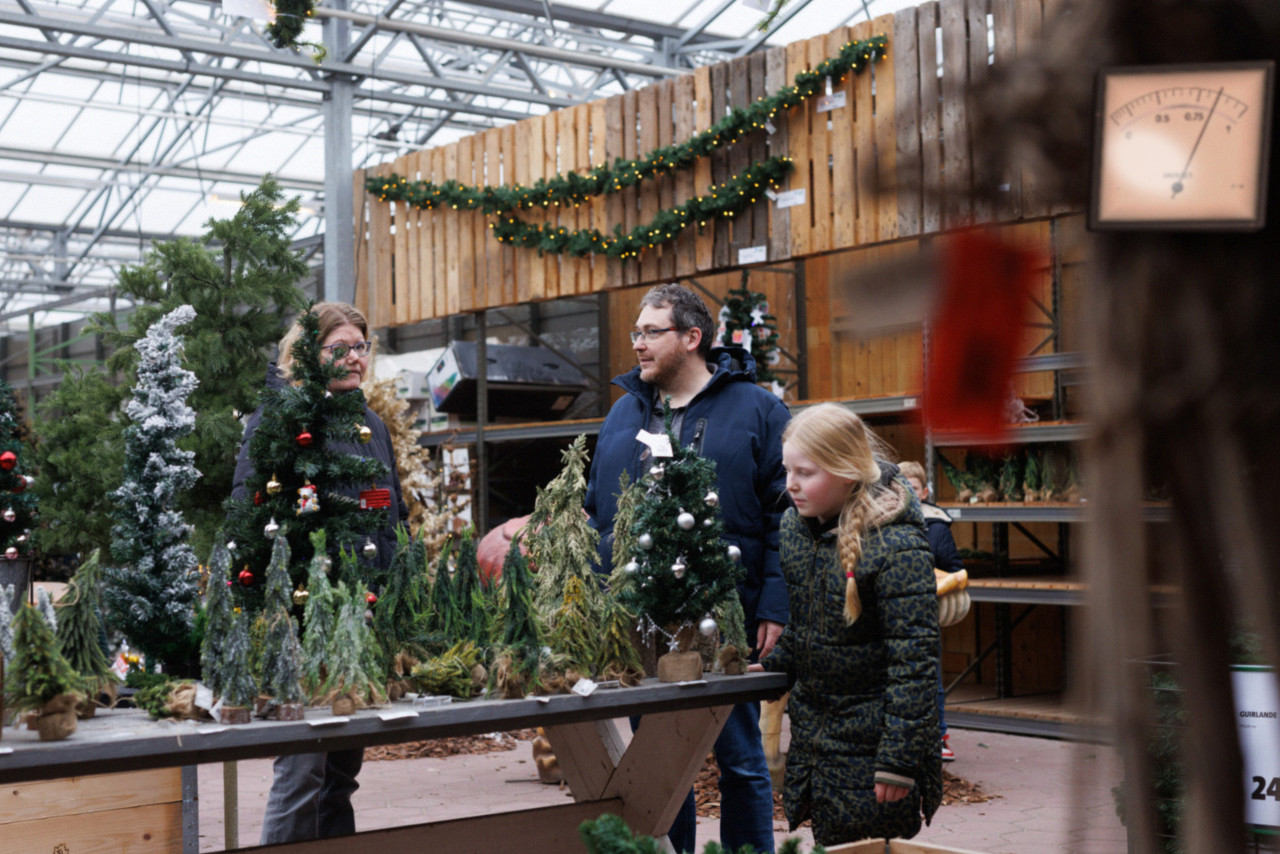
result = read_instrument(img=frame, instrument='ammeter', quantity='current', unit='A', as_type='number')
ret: 0.85 A
